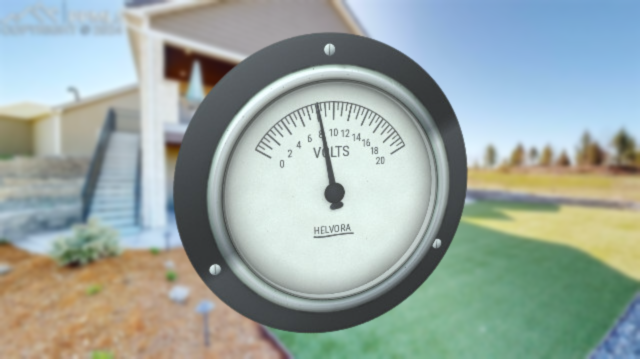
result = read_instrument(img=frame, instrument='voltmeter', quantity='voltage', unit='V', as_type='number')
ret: 8 V
